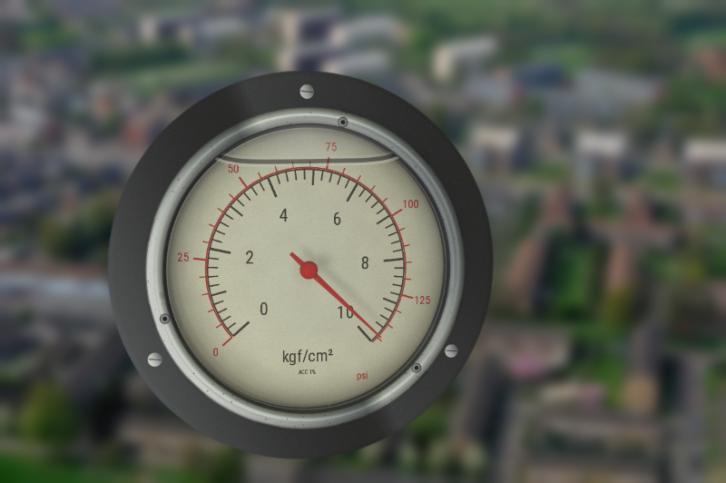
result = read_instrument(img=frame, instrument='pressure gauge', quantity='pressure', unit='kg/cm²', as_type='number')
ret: 9.8 kg/cm²
